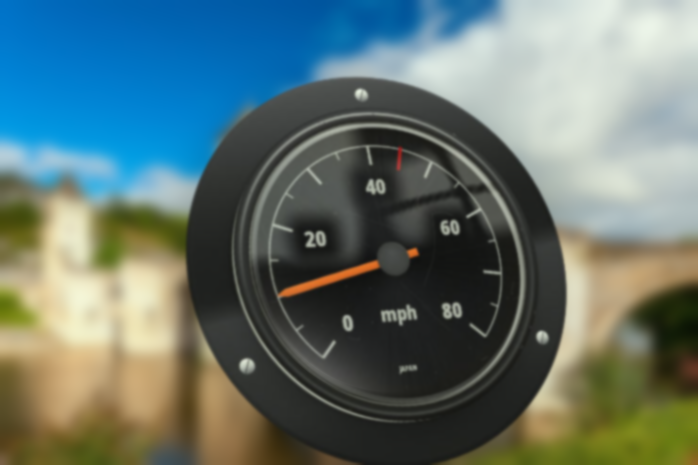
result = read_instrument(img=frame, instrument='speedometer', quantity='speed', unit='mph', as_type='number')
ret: 10 mph
